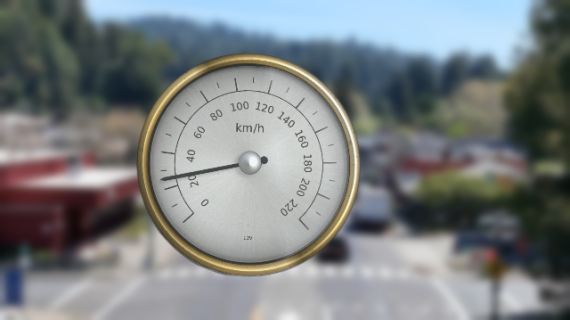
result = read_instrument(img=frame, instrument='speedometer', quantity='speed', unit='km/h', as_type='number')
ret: 25 km/h
